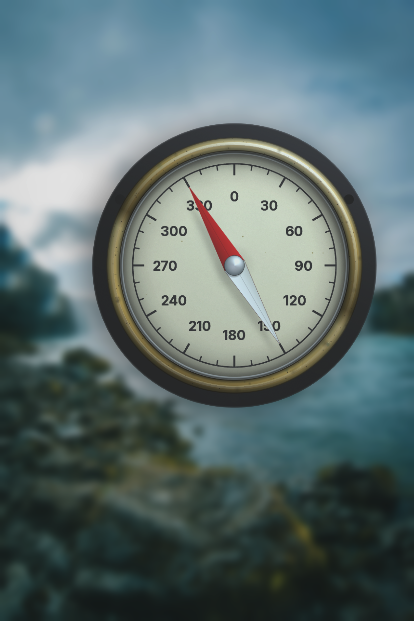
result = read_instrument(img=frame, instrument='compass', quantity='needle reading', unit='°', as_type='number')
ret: 330 °
